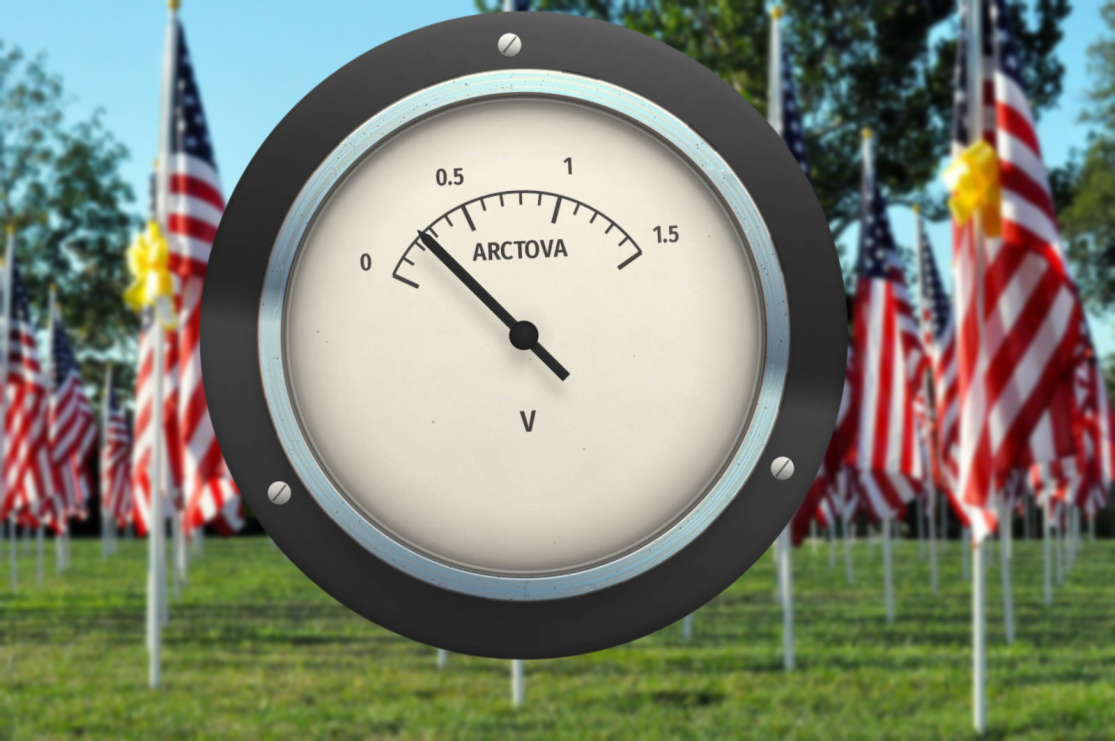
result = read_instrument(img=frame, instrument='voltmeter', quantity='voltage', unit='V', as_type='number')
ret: 0.25 V
